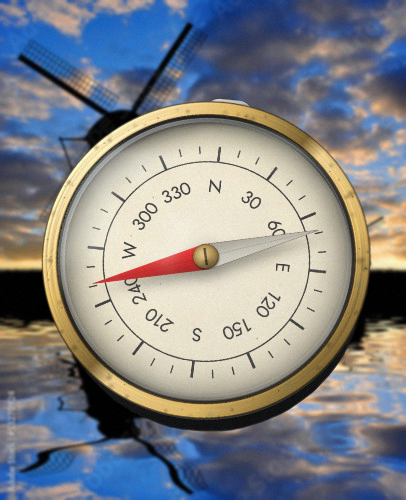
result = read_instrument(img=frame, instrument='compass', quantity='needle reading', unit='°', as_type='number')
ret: 250 °
